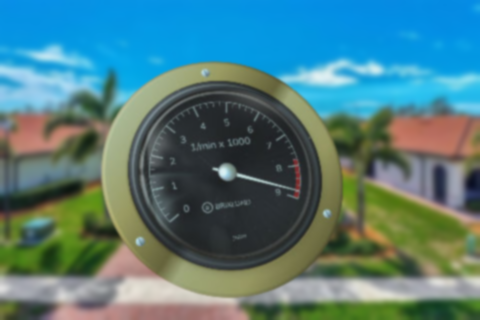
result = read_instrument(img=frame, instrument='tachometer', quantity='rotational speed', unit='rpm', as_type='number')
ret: 8800 rpm
